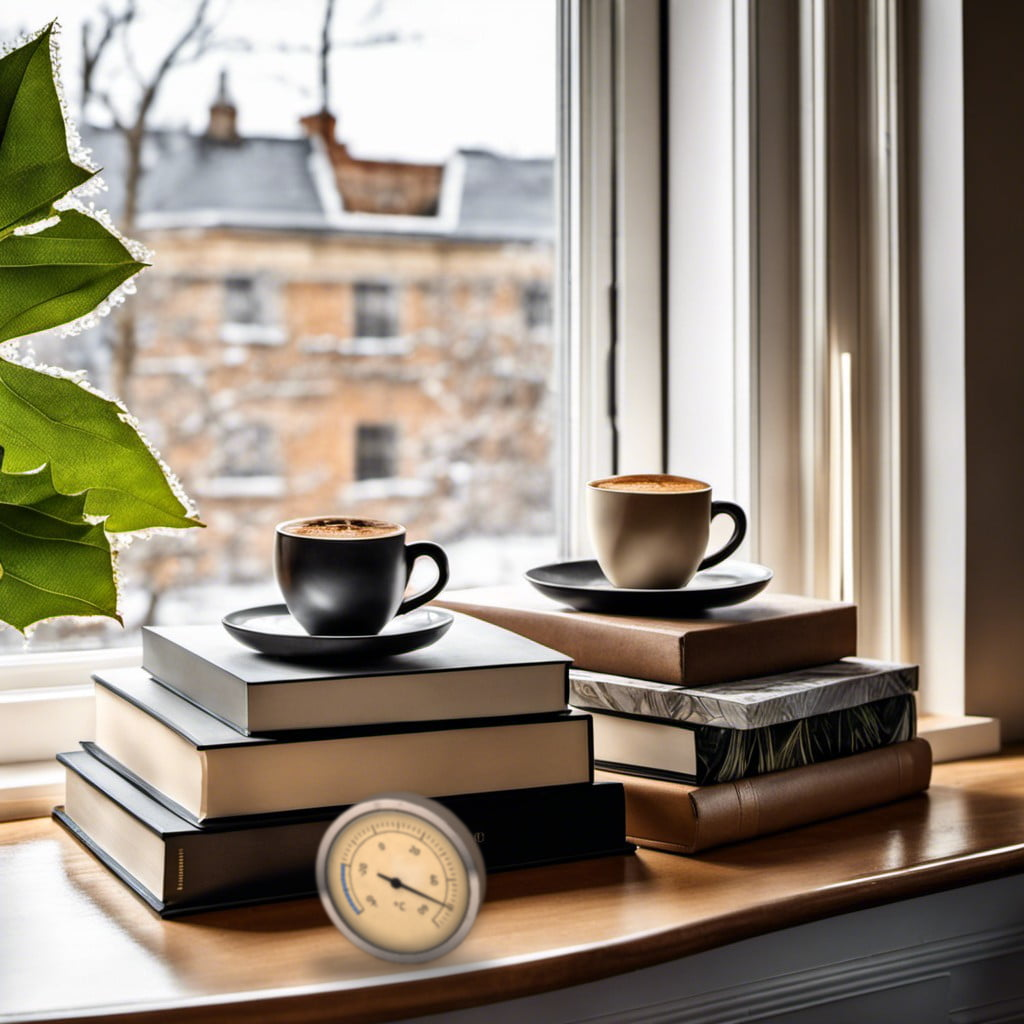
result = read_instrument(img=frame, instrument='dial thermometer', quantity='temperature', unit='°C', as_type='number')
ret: 50 °C
